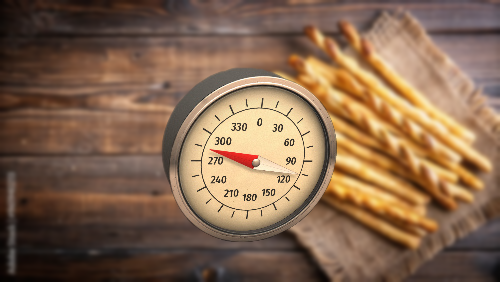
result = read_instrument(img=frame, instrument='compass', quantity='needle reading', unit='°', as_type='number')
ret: 285 °
